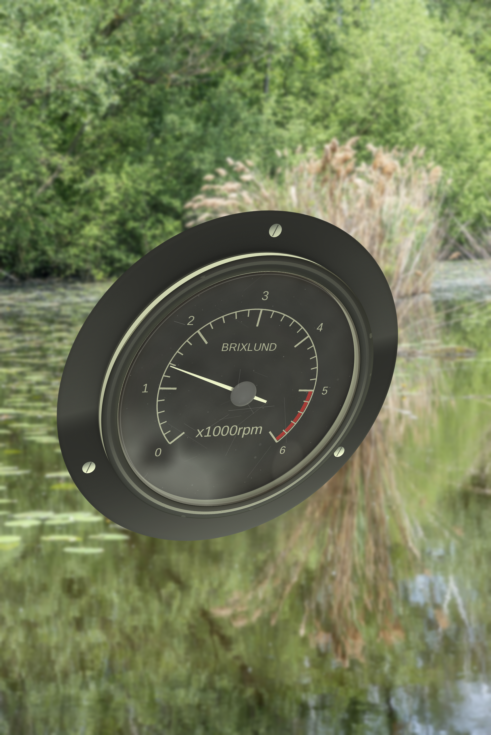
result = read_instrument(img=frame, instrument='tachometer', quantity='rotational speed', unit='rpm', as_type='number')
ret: 1400 rpm
